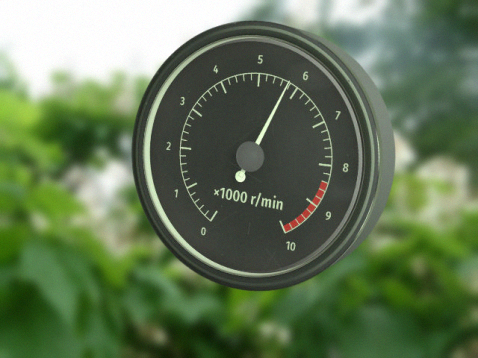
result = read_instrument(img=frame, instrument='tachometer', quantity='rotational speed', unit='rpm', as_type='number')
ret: 5800 rpm
